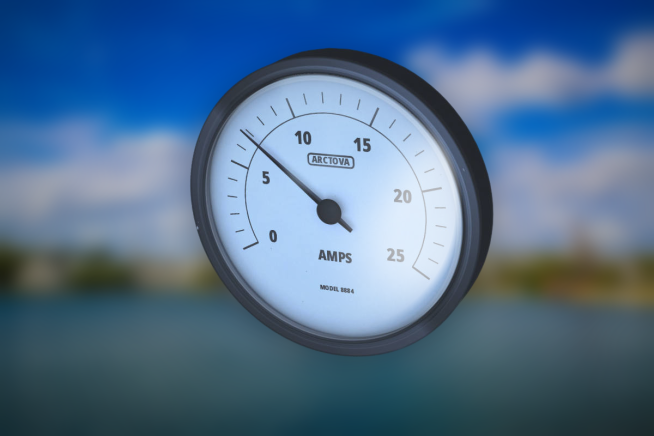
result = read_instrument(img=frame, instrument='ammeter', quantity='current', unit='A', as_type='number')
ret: 7 A
